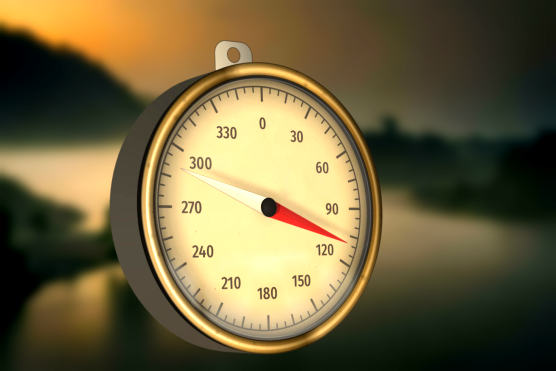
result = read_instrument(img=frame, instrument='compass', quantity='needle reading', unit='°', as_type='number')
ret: 110 °
